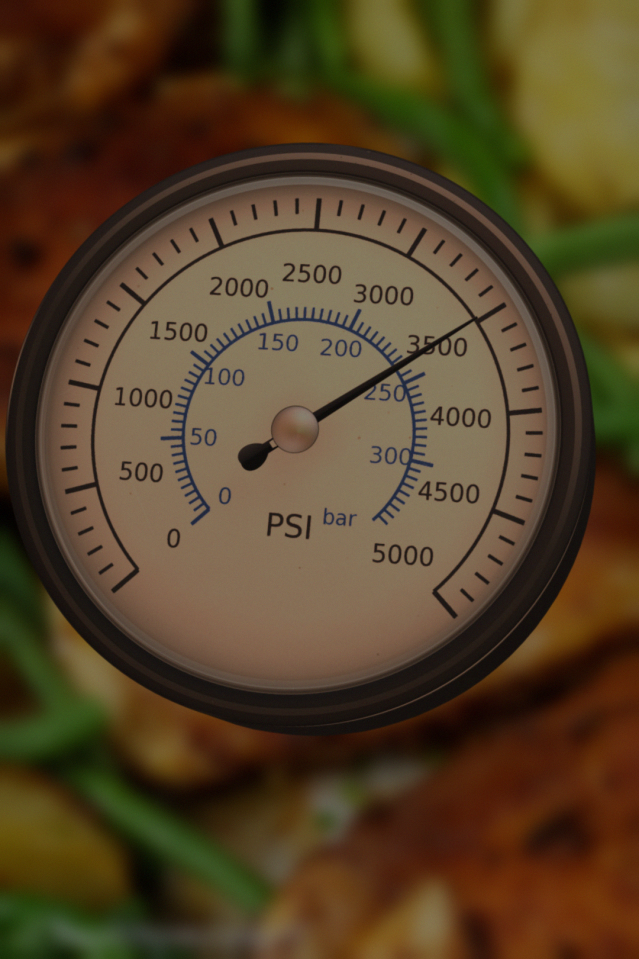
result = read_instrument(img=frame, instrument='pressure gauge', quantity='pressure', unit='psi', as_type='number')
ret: 3500 psi
